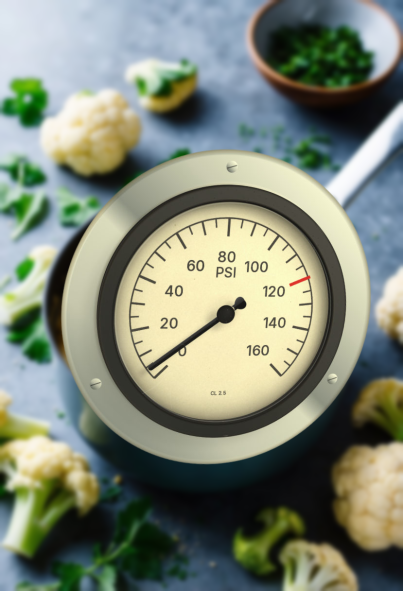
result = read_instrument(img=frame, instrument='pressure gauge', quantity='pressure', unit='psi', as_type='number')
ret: 5 psi
